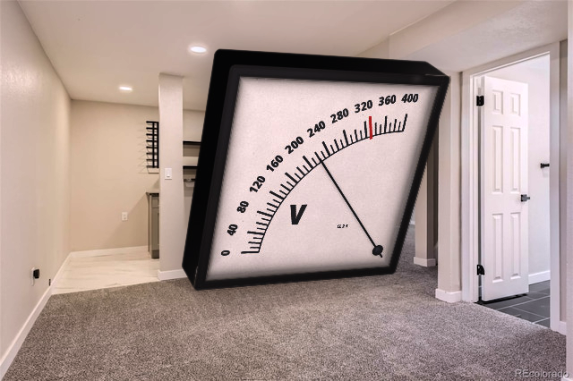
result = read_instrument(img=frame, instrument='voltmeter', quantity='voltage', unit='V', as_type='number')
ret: 220 V
